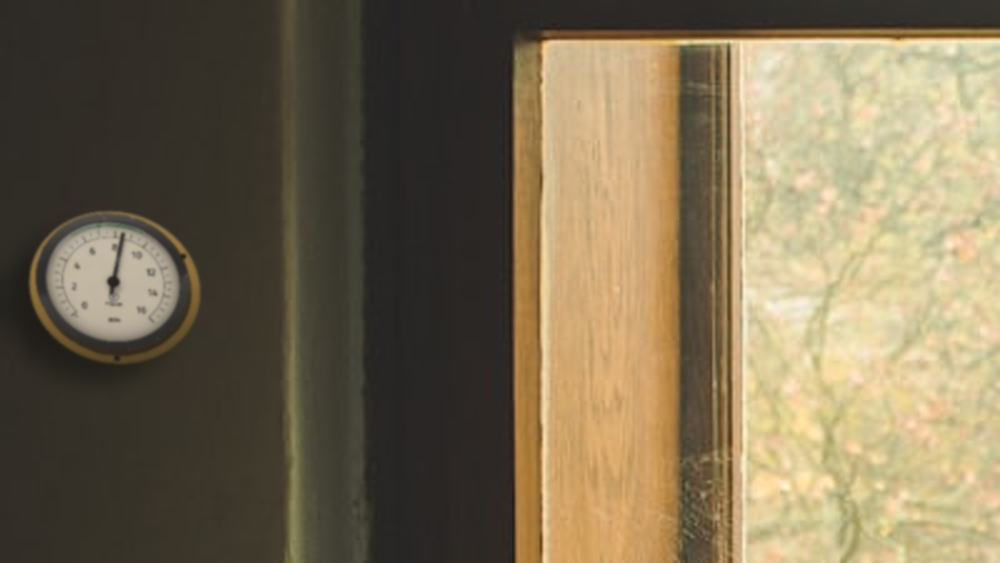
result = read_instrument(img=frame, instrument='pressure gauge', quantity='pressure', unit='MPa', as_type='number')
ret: 8.5 MPa
